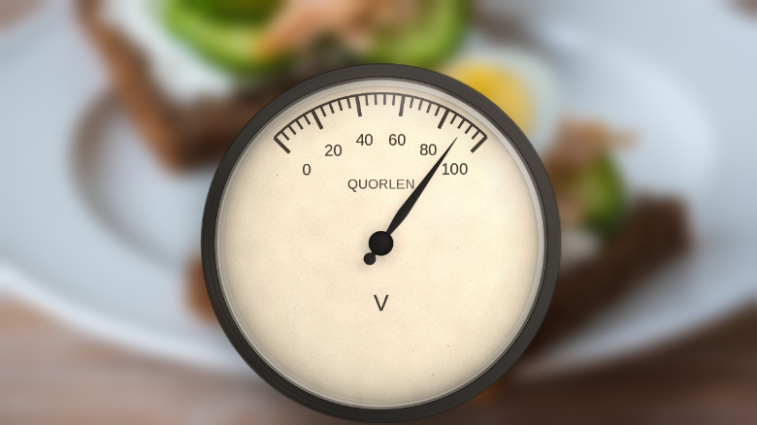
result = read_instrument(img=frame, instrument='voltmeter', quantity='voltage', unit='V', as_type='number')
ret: 90 V
